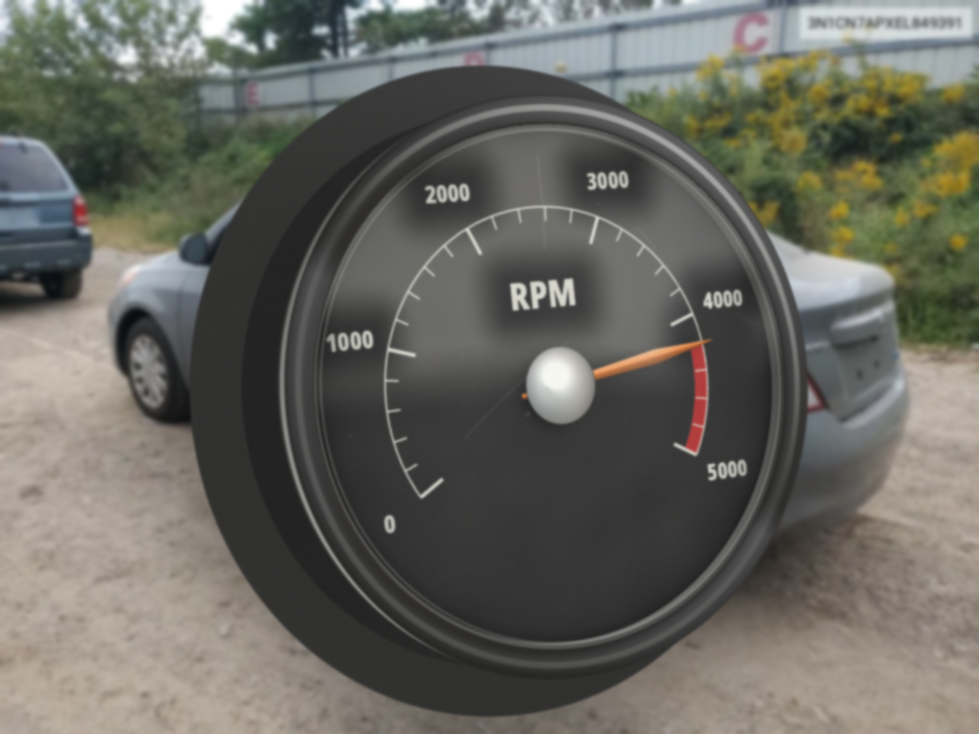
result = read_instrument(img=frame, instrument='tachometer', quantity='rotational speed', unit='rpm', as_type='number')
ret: 4200 rpm
